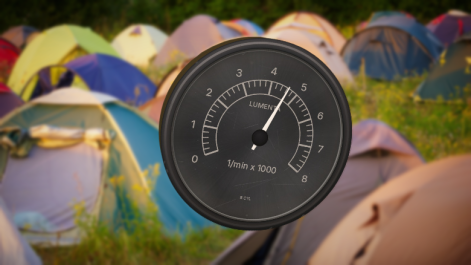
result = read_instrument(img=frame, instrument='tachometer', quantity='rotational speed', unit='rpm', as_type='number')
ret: 4600 rpm
